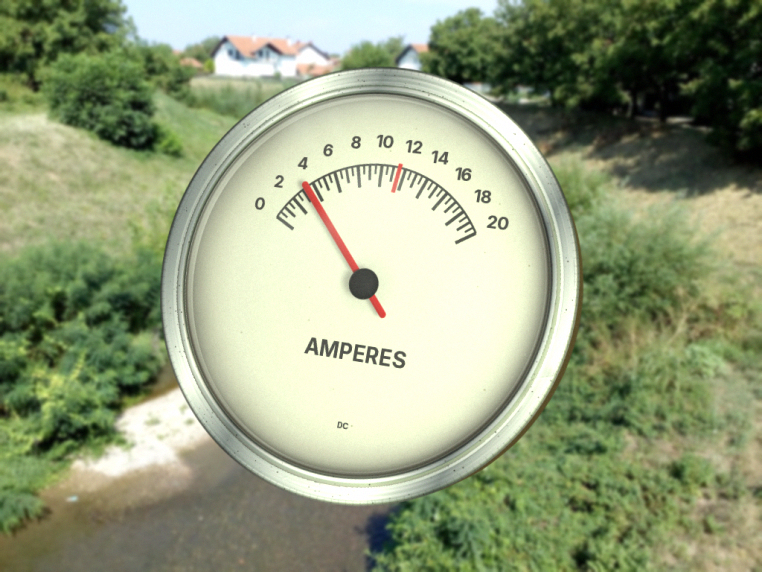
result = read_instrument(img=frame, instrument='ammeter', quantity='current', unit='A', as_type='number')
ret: 3.5 A
